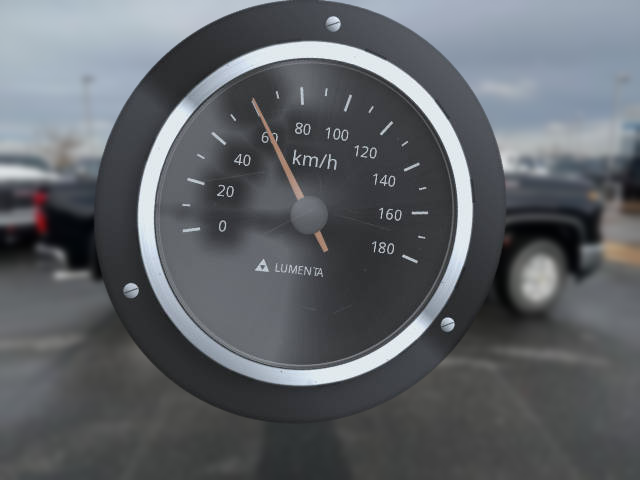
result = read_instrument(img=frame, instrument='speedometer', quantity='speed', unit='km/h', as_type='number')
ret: 60 km/h
